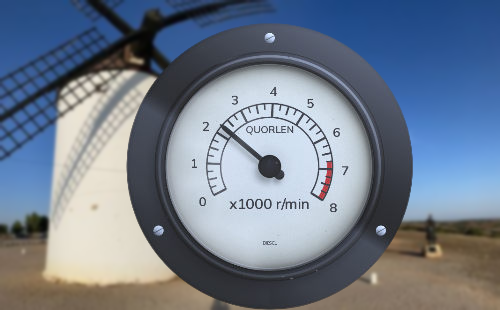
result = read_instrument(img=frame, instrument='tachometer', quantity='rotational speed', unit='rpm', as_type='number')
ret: 2250 rpm
